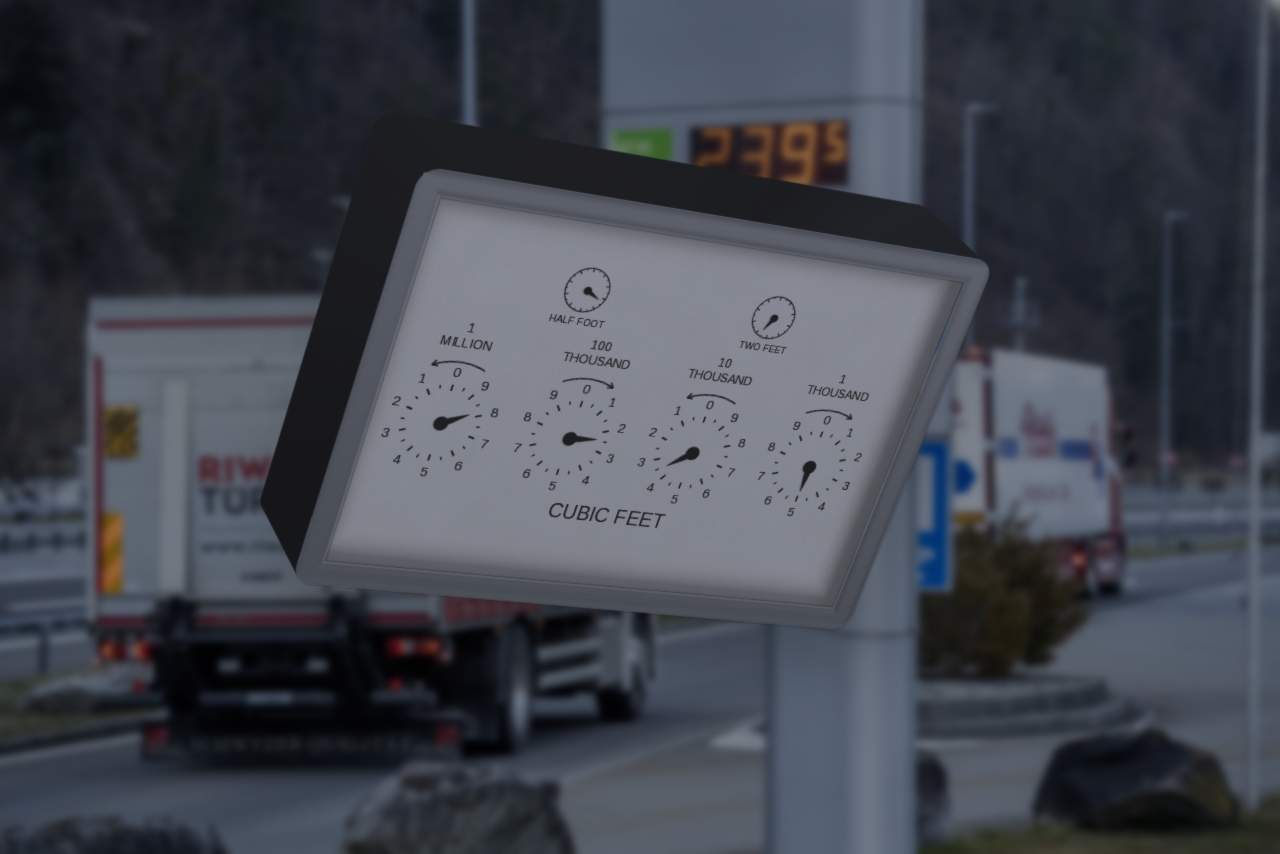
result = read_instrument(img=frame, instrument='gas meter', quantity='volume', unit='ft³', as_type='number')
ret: 823500 ft³
